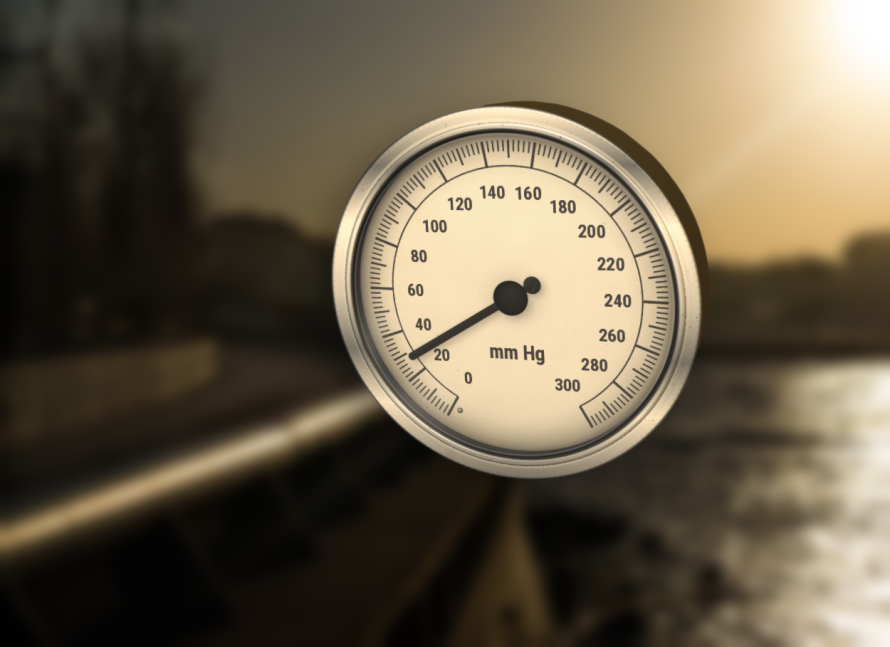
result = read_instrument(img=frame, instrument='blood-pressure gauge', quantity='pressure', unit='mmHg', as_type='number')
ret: 28 mmHg
